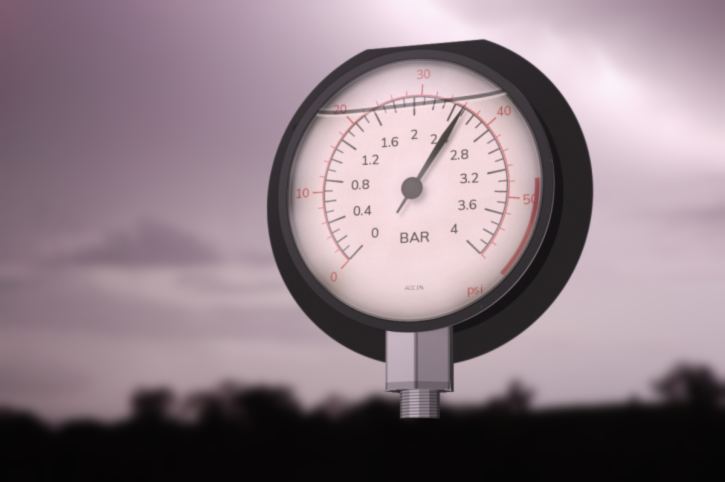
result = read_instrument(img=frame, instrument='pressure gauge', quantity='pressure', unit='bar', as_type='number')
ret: 2.5 bar
